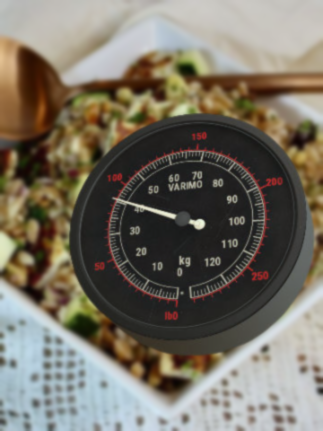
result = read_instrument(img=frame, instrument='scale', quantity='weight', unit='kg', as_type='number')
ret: 40 kg
